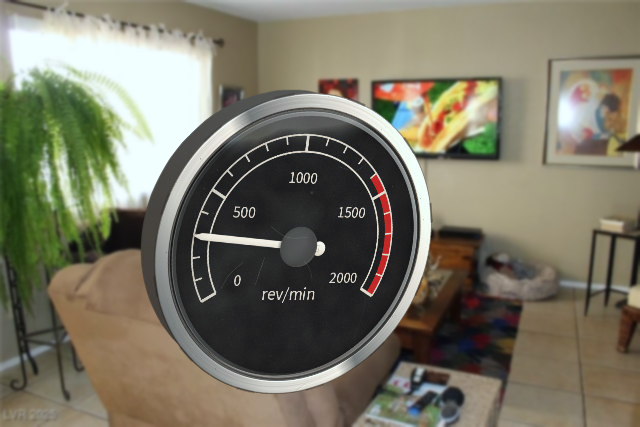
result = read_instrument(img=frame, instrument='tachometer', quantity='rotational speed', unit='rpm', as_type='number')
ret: 300 rpm
